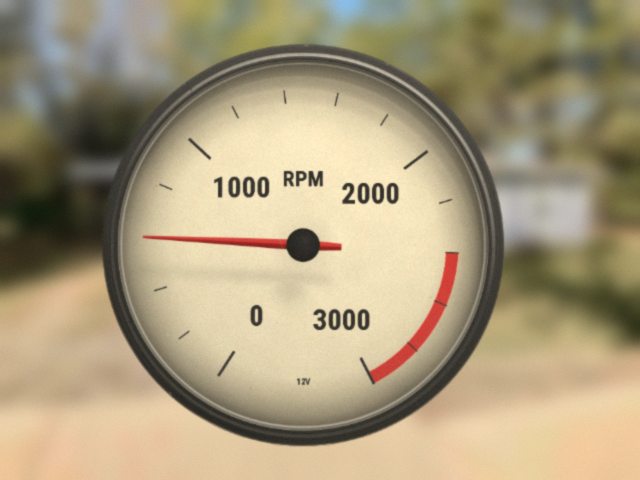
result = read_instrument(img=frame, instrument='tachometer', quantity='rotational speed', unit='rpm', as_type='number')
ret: 600 rpm
